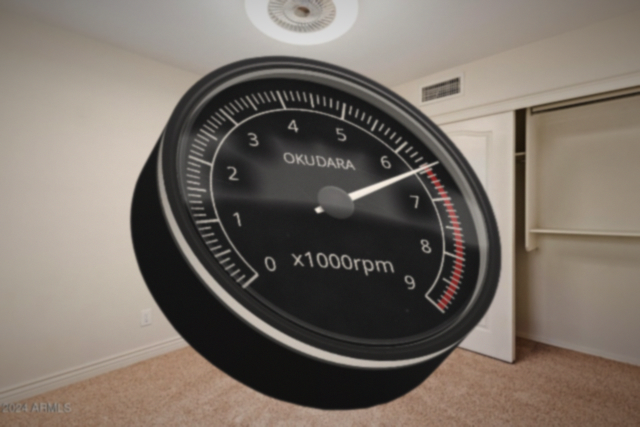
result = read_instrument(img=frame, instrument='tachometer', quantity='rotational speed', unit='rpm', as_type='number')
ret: 6500 rpm
